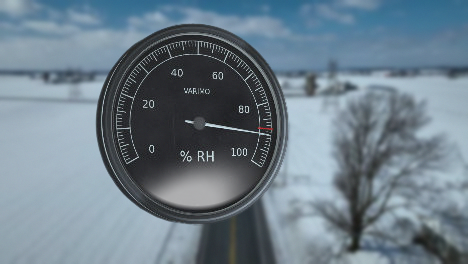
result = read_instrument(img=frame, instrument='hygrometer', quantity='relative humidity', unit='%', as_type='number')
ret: 90 %
